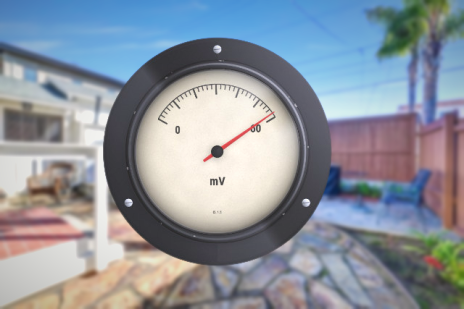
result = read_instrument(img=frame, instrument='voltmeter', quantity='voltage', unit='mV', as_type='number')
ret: 58 mV
